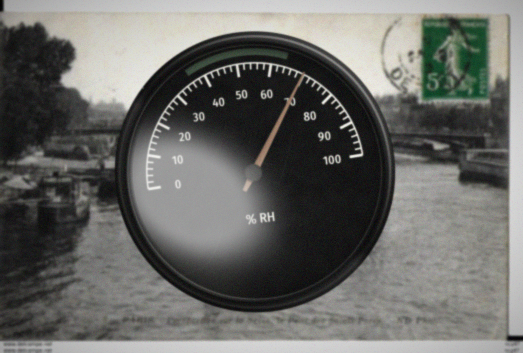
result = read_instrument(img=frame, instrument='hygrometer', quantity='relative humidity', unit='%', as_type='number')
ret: 70 %
